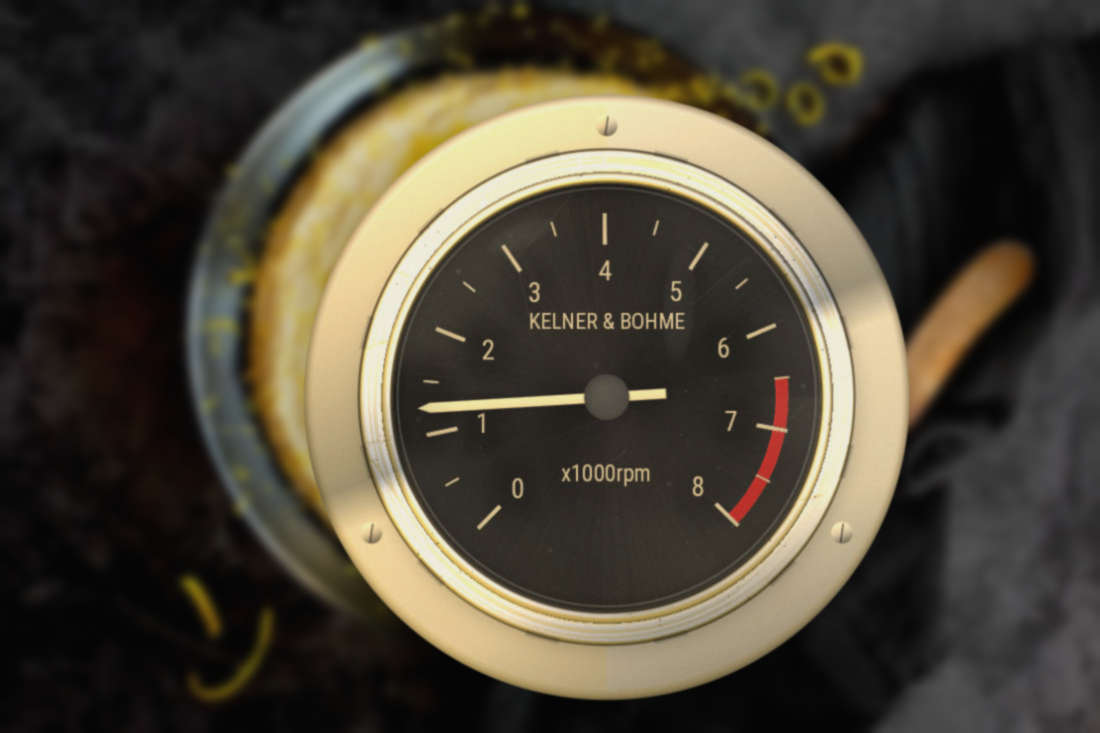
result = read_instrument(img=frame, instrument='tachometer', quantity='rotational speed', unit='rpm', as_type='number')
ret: 1250 rpm
